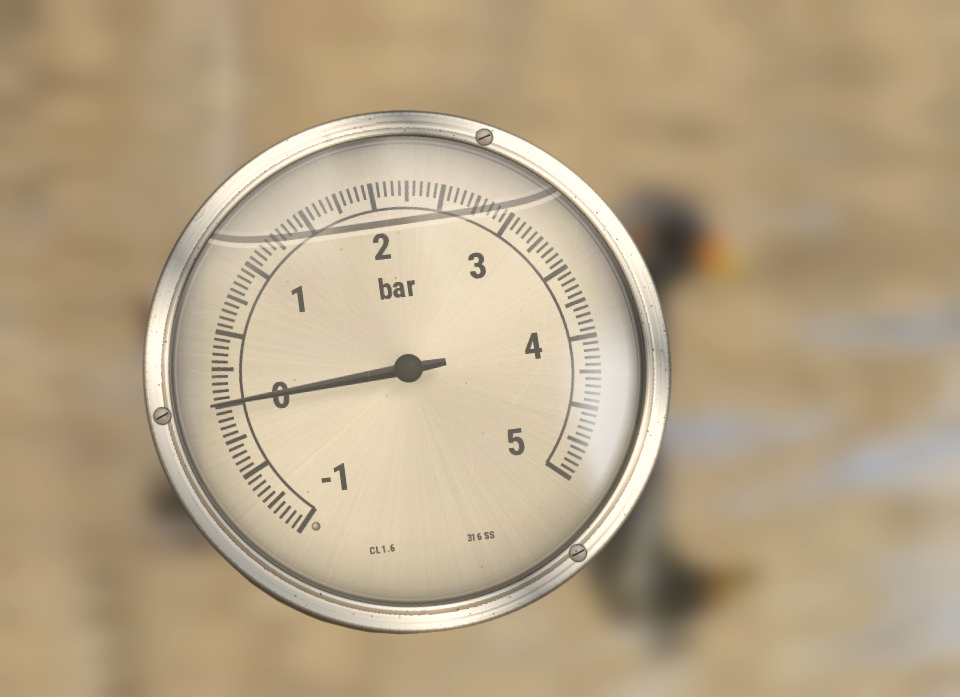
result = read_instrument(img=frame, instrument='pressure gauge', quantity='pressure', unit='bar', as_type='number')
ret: 0 bar
